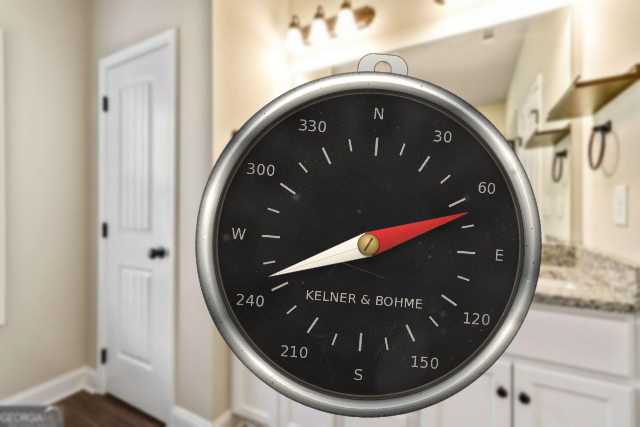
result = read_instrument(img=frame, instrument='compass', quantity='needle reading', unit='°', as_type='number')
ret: 67.5 °
